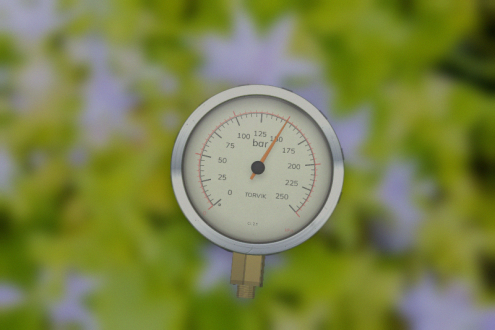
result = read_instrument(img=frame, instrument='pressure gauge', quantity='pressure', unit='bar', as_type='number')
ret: 150 bar
